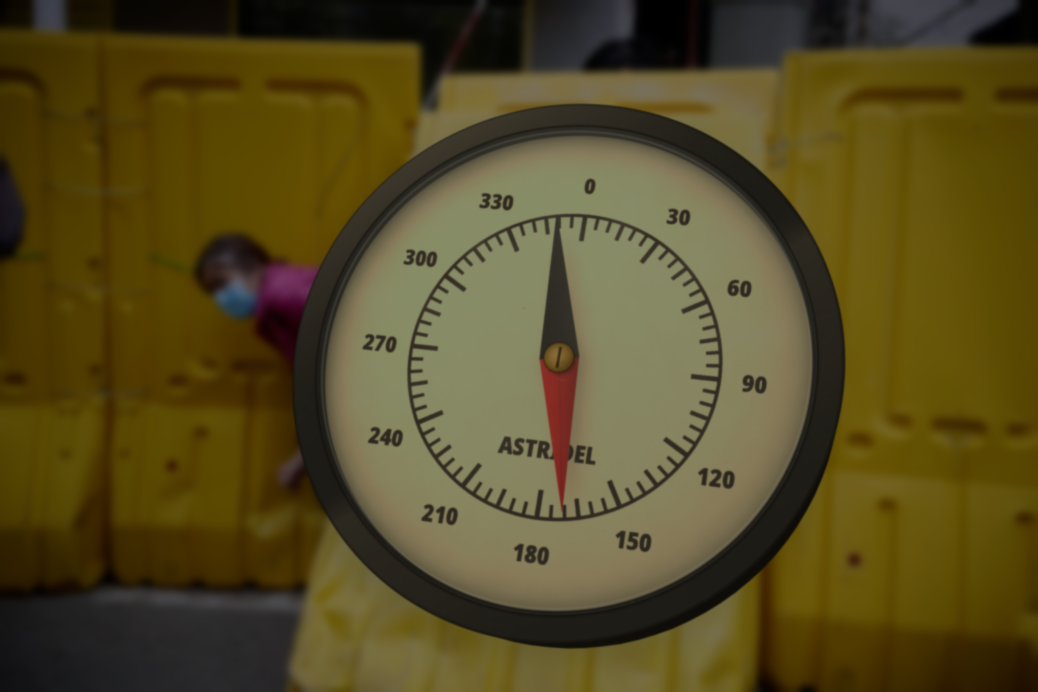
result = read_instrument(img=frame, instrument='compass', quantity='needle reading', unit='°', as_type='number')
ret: 170 °
